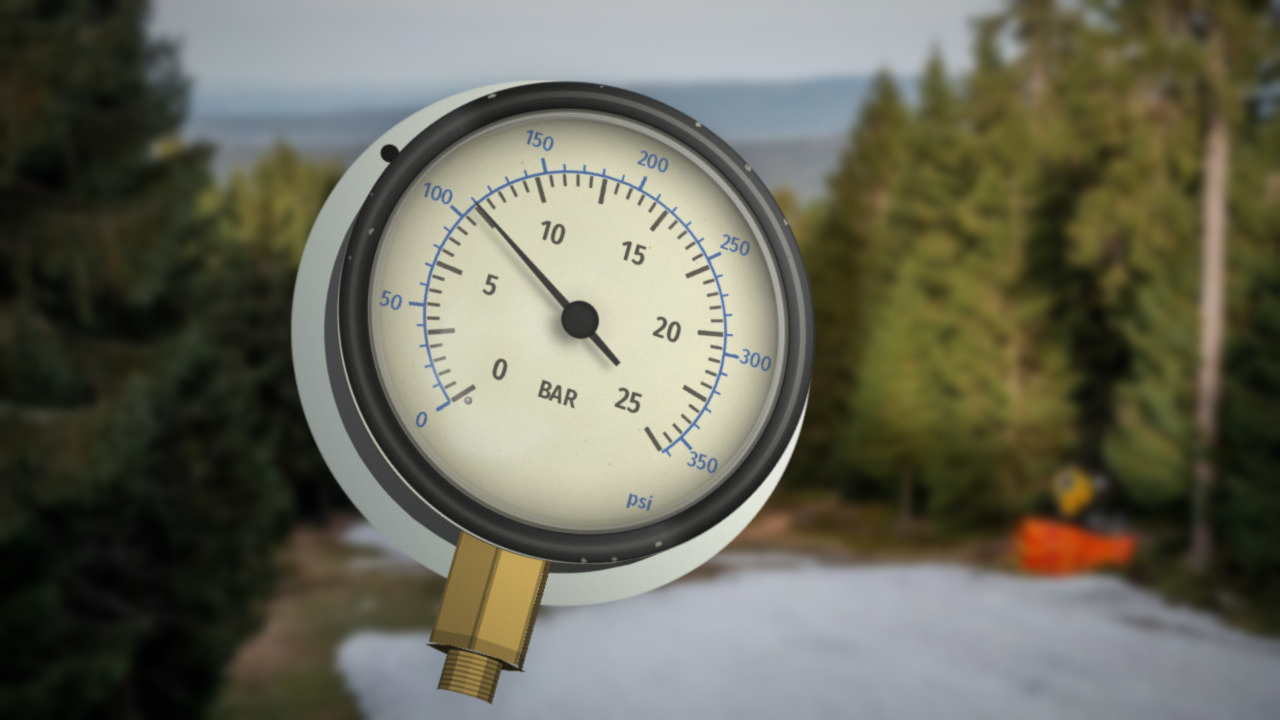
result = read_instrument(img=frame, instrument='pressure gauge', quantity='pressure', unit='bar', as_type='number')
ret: 7.5 bar
